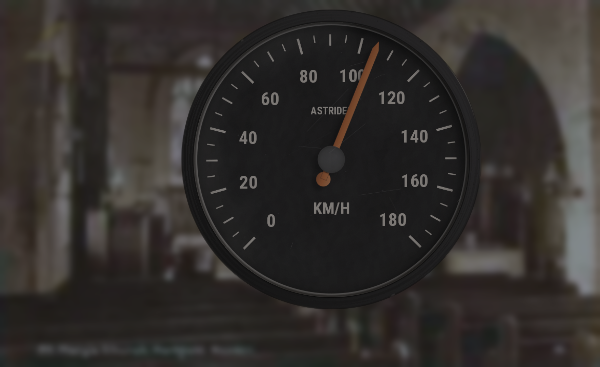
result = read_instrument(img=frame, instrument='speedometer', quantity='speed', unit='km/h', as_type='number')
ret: 105 km/h
